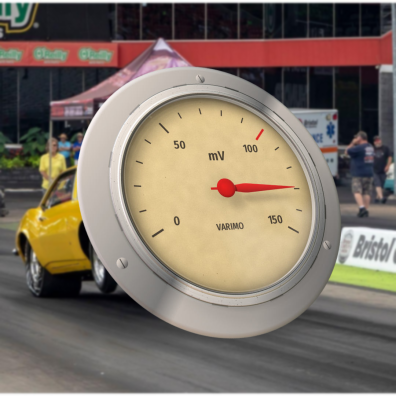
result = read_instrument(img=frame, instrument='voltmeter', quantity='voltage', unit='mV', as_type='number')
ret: 130 mV
